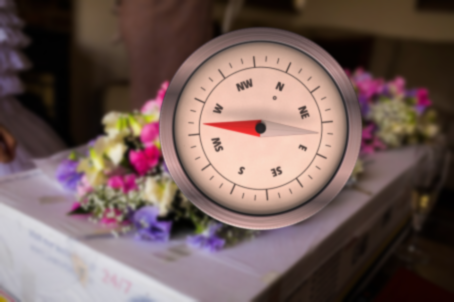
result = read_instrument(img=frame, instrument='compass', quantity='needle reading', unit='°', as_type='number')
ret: 250 °
